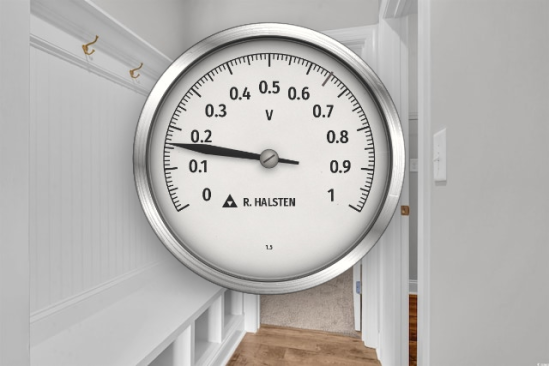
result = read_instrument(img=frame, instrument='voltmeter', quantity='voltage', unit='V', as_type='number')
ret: 0.16 V
